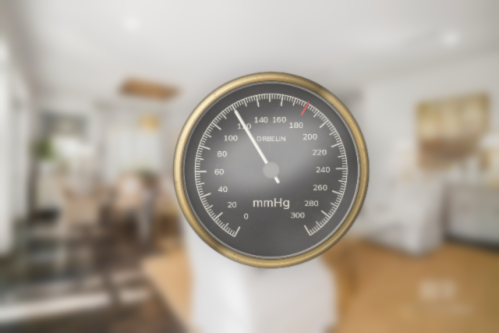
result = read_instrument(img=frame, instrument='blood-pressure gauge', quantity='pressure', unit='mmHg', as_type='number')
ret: 120 mmHg
